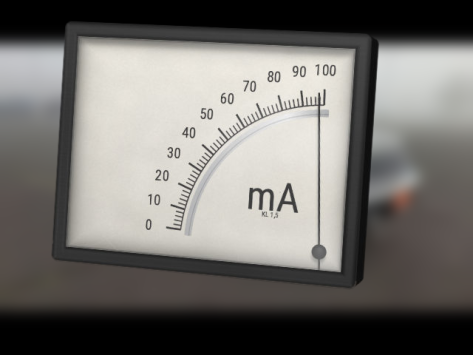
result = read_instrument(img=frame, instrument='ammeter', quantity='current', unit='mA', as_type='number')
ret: 98 mA
